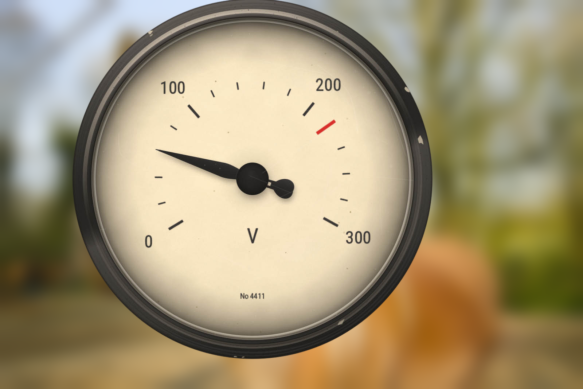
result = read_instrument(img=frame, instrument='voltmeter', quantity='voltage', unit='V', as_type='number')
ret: 60 V
